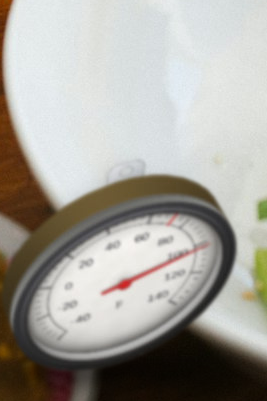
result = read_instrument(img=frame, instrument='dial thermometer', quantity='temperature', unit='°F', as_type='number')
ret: 100 °F
